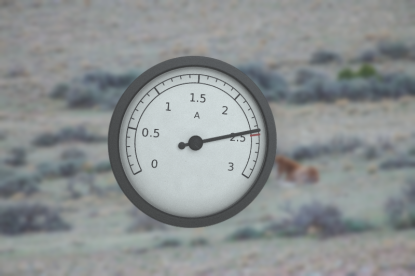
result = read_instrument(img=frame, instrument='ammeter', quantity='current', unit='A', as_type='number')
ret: 2.45 A
